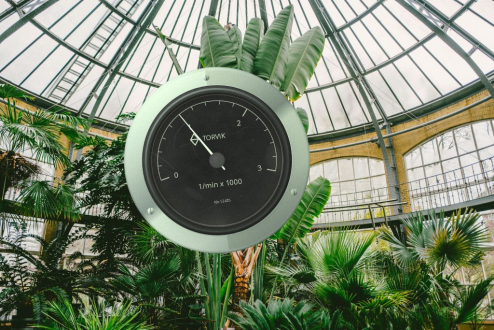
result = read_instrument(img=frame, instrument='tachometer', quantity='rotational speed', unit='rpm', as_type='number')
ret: 1000 rpm
